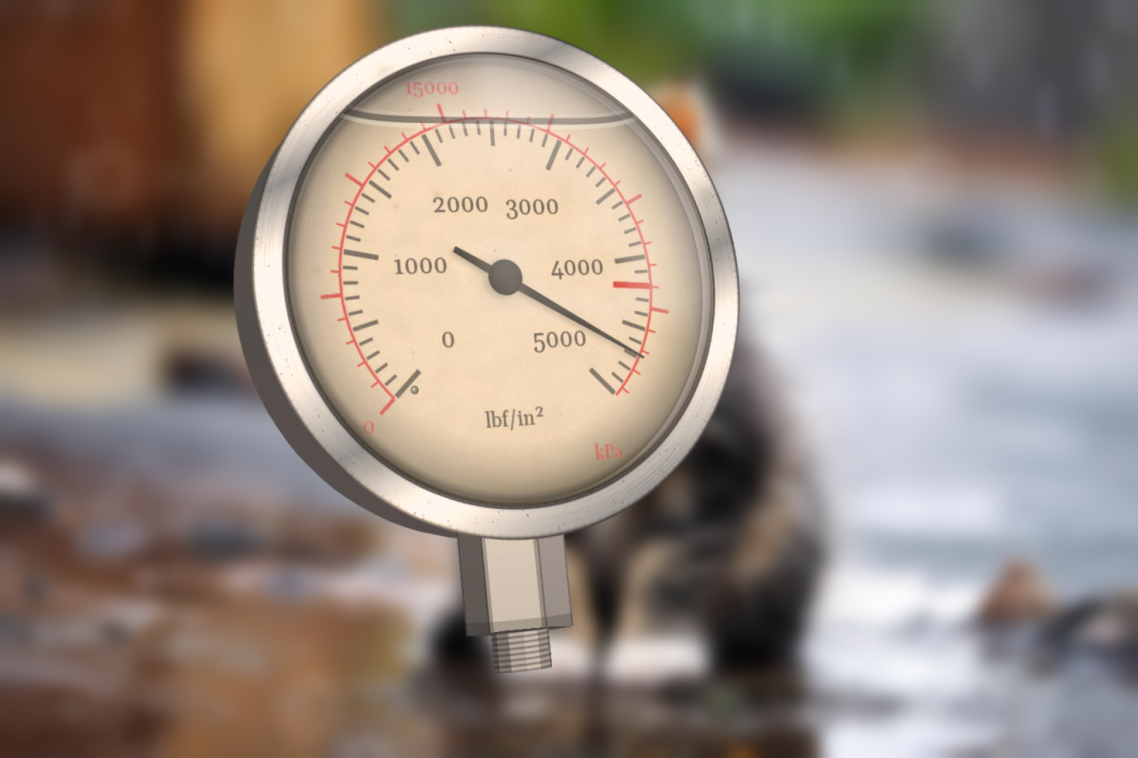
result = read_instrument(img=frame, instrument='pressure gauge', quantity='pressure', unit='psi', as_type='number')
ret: 4700 psi
